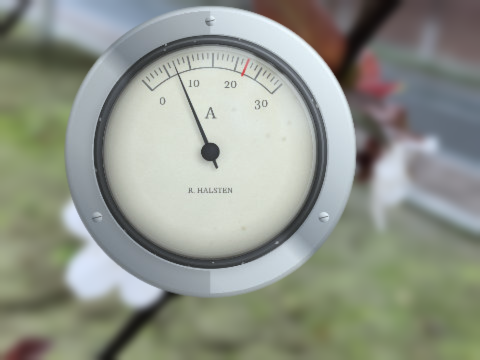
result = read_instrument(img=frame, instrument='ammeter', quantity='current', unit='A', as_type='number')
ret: 7 A
